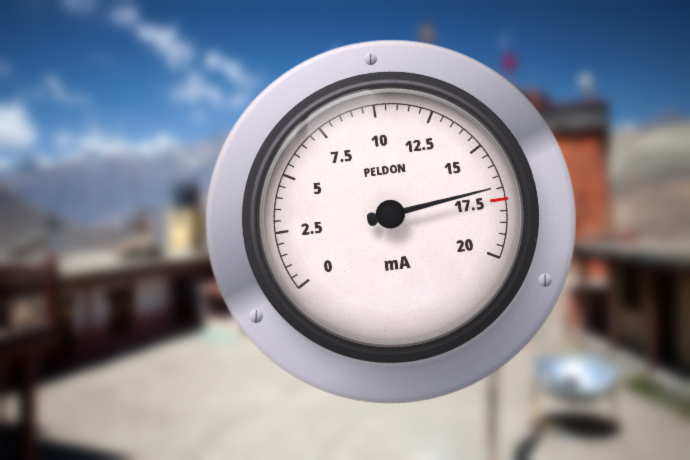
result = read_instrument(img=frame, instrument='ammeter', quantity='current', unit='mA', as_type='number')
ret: 17 mA
